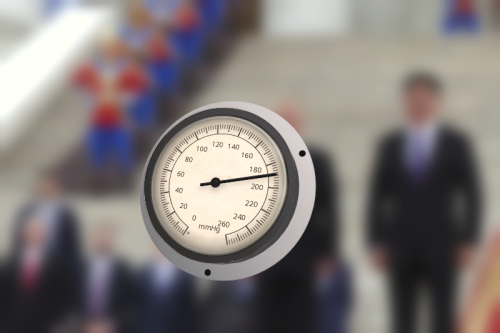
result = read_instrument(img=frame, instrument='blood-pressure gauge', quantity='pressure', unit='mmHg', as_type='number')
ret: 190 mmHg
